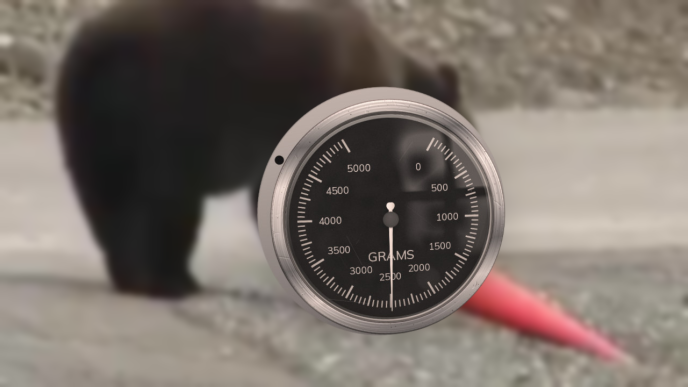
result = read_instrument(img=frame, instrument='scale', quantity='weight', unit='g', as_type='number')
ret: 2500 g
